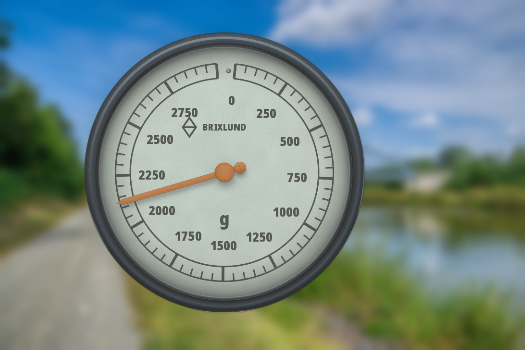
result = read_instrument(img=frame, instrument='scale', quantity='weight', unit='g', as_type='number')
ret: 2125 g
